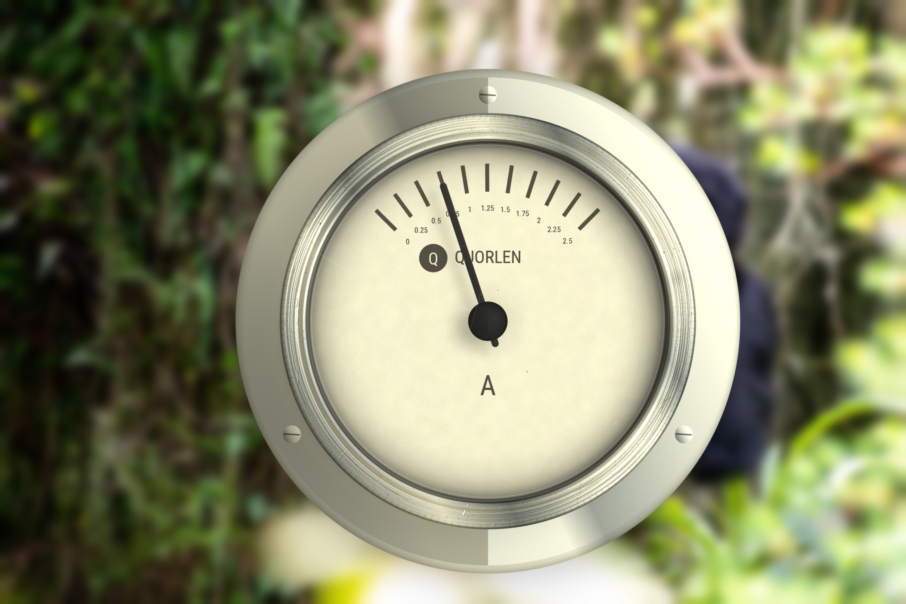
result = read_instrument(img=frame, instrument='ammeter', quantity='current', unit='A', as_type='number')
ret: 0.75 A
